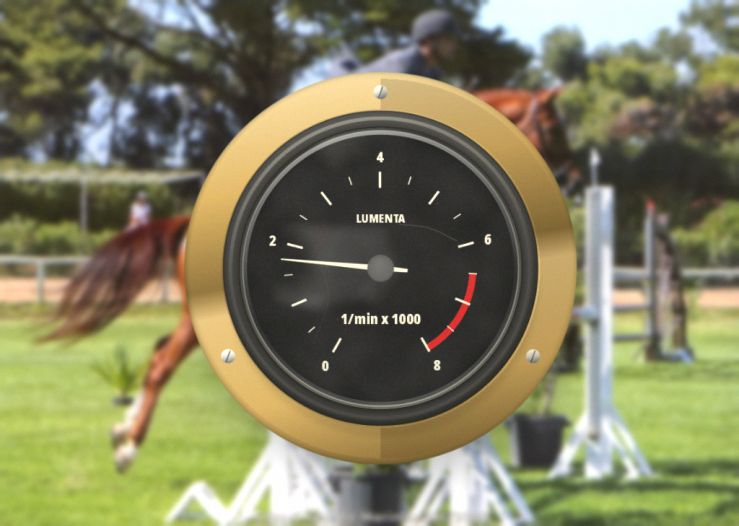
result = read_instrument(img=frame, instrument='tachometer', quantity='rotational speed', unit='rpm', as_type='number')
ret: 1750 rpm
